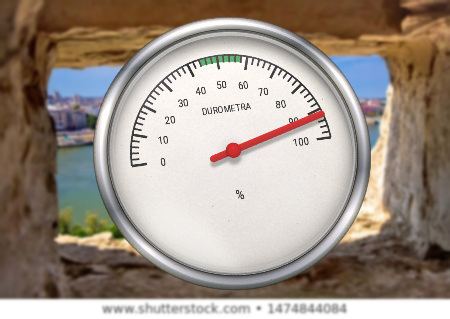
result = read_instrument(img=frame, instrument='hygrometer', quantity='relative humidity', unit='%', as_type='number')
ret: 92 %
